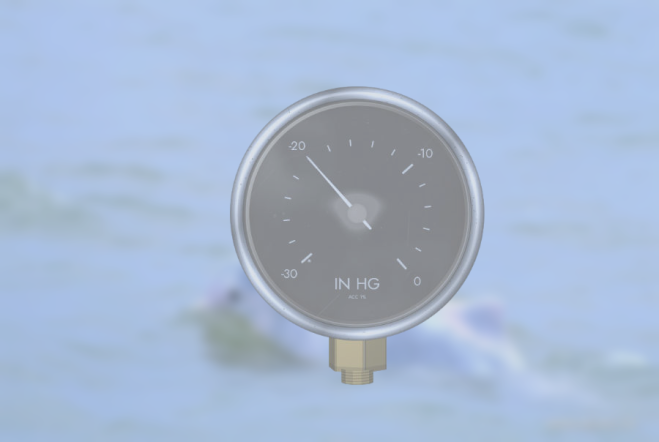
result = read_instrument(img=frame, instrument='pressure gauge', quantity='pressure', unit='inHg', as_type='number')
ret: -20 inHg
